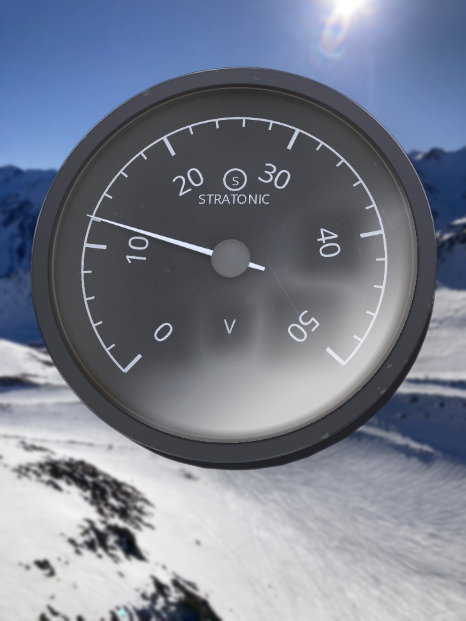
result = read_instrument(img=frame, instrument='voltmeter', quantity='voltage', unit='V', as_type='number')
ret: 12 V
